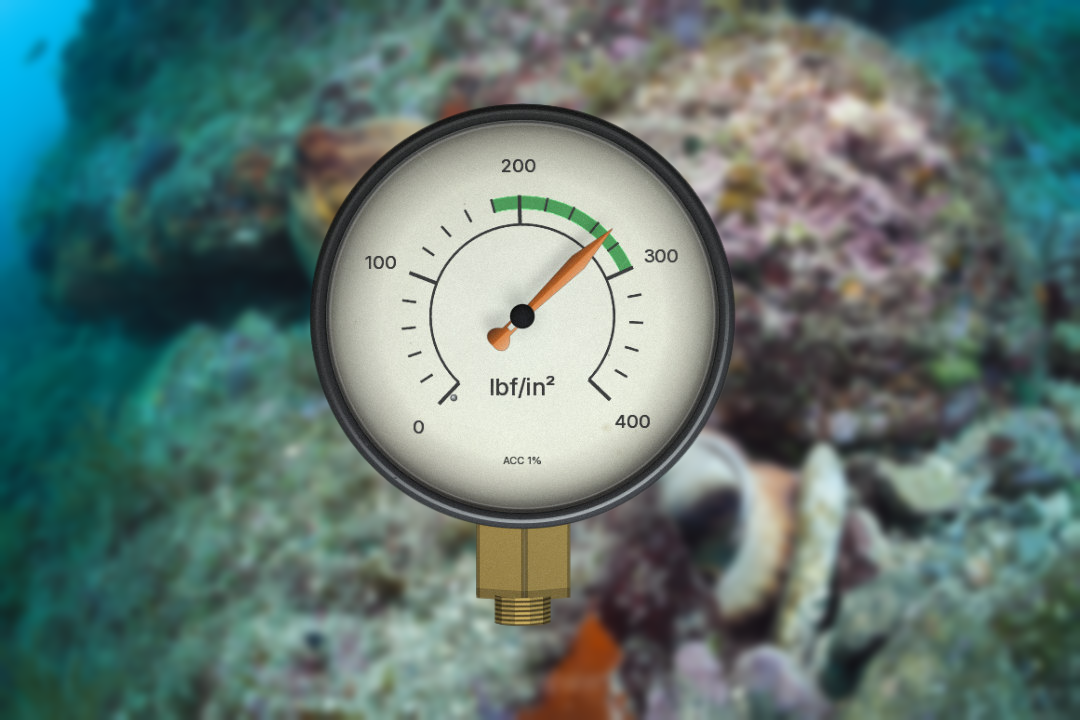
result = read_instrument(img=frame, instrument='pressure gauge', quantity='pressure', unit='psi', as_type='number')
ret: 270 psi
